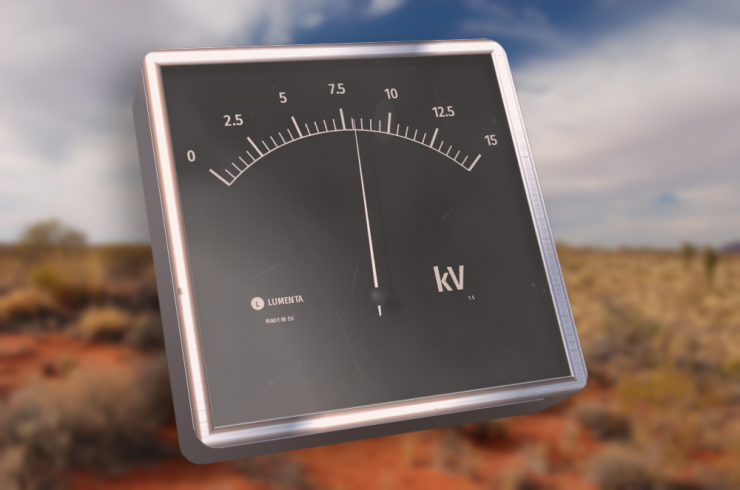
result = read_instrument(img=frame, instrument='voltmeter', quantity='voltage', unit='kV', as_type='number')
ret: 8 kV
